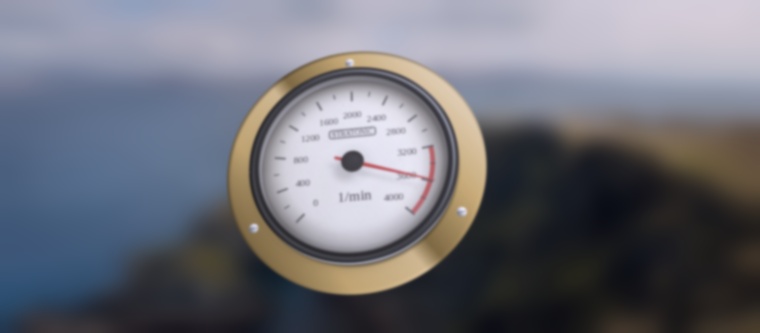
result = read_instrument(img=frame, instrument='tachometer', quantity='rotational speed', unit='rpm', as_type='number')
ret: 3600 rpm
